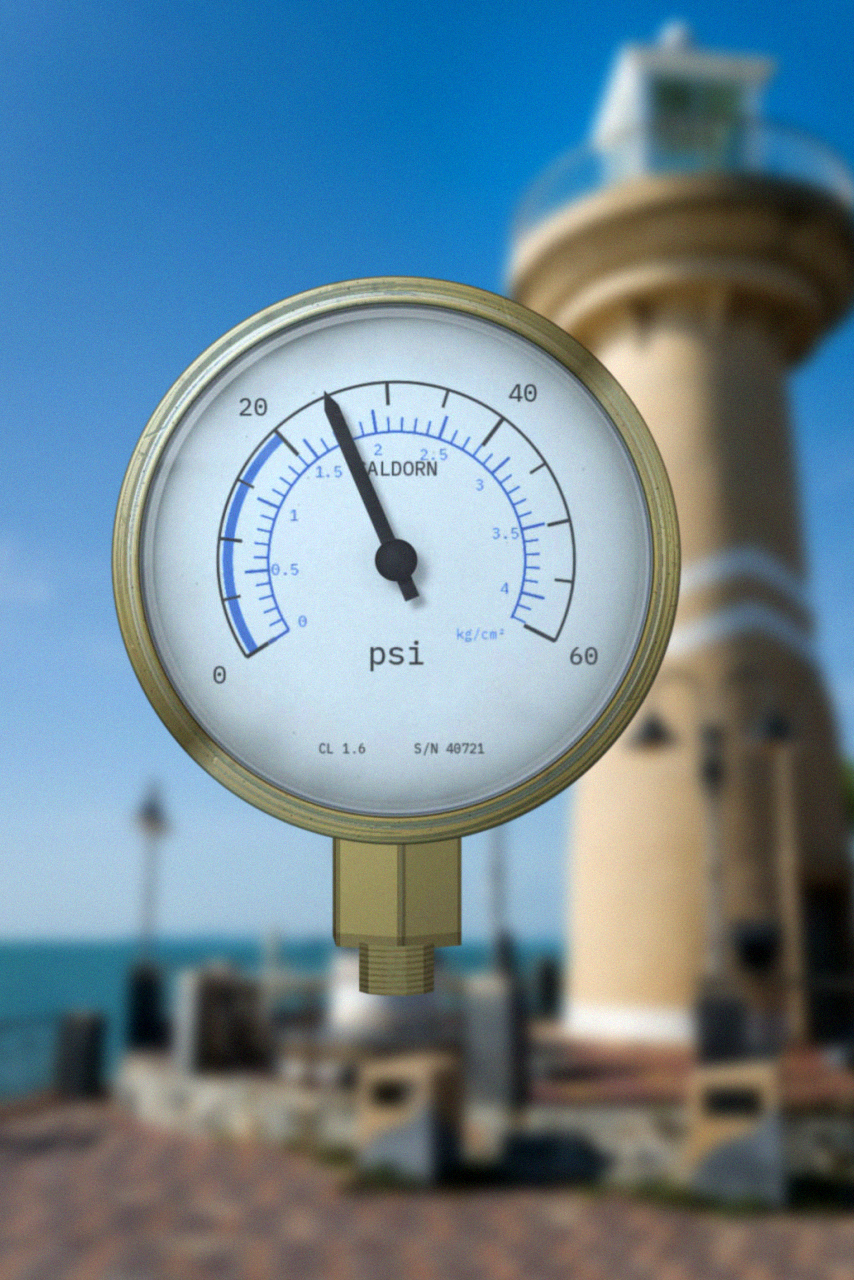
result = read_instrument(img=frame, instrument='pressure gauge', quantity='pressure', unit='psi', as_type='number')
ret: 25 psi
